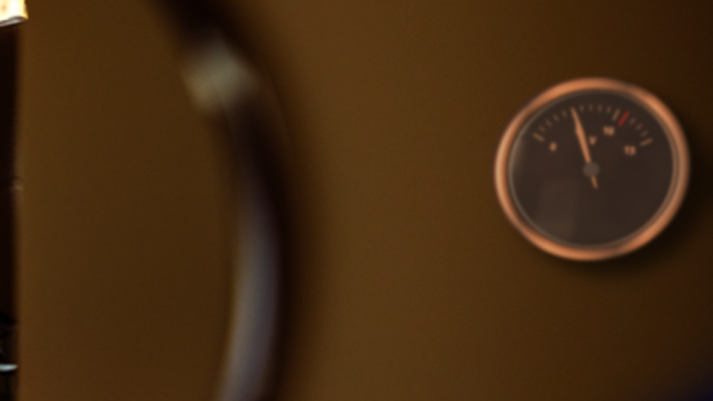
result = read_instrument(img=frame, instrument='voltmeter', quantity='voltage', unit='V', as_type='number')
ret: 5 V
